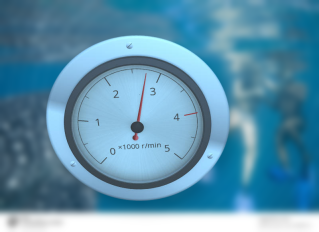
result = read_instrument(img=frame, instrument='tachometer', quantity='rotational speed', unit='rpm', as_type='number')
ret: 2750 rpm
